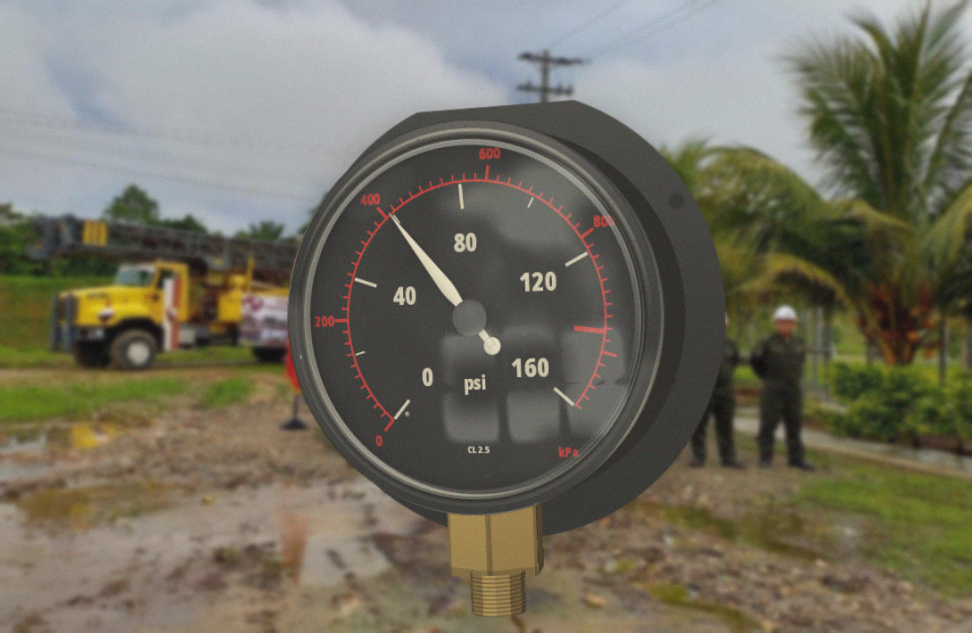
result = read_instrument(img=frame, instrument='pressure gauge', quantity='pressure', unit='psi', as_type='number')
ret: 60 psi
